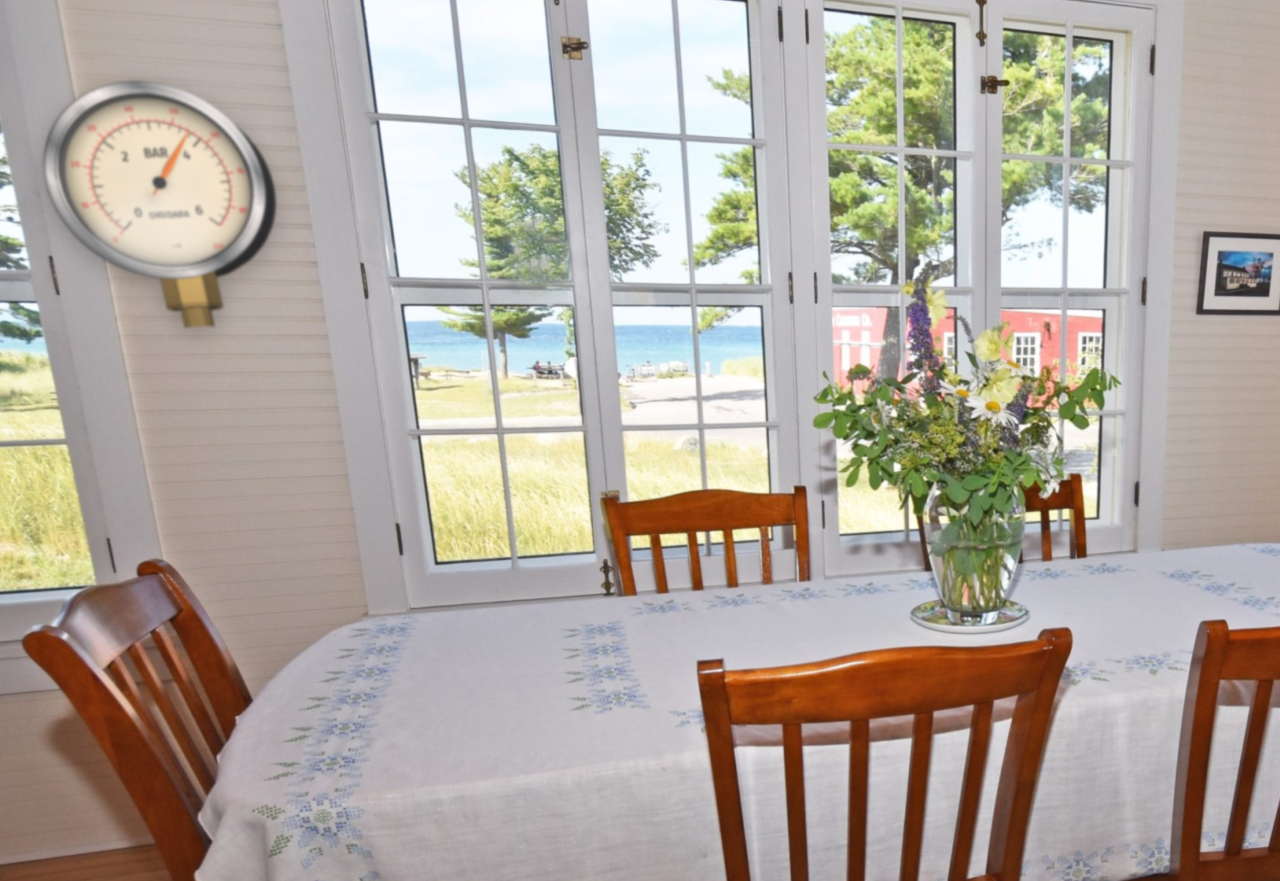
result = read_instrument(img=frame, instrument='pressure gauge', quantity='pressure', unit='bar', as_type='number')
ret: 3.8 bar
